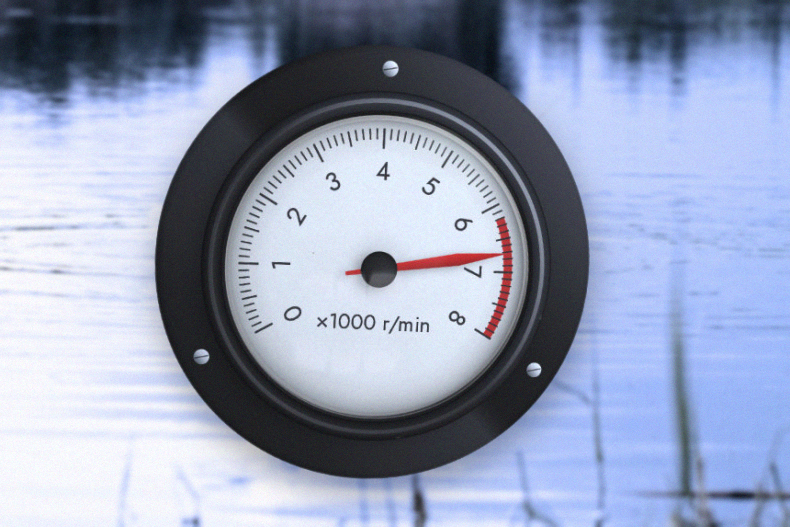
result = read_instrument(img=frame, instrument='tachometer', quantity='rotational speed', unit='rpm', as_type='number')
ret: 6700 rpm
